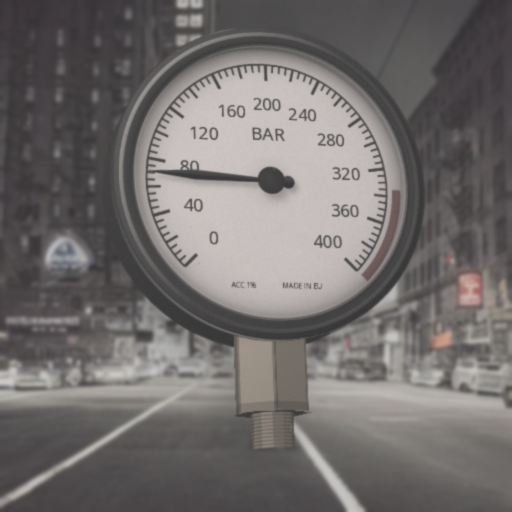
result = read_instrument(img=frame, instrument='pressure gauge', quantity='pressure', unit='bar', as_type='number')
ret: 70 bar
